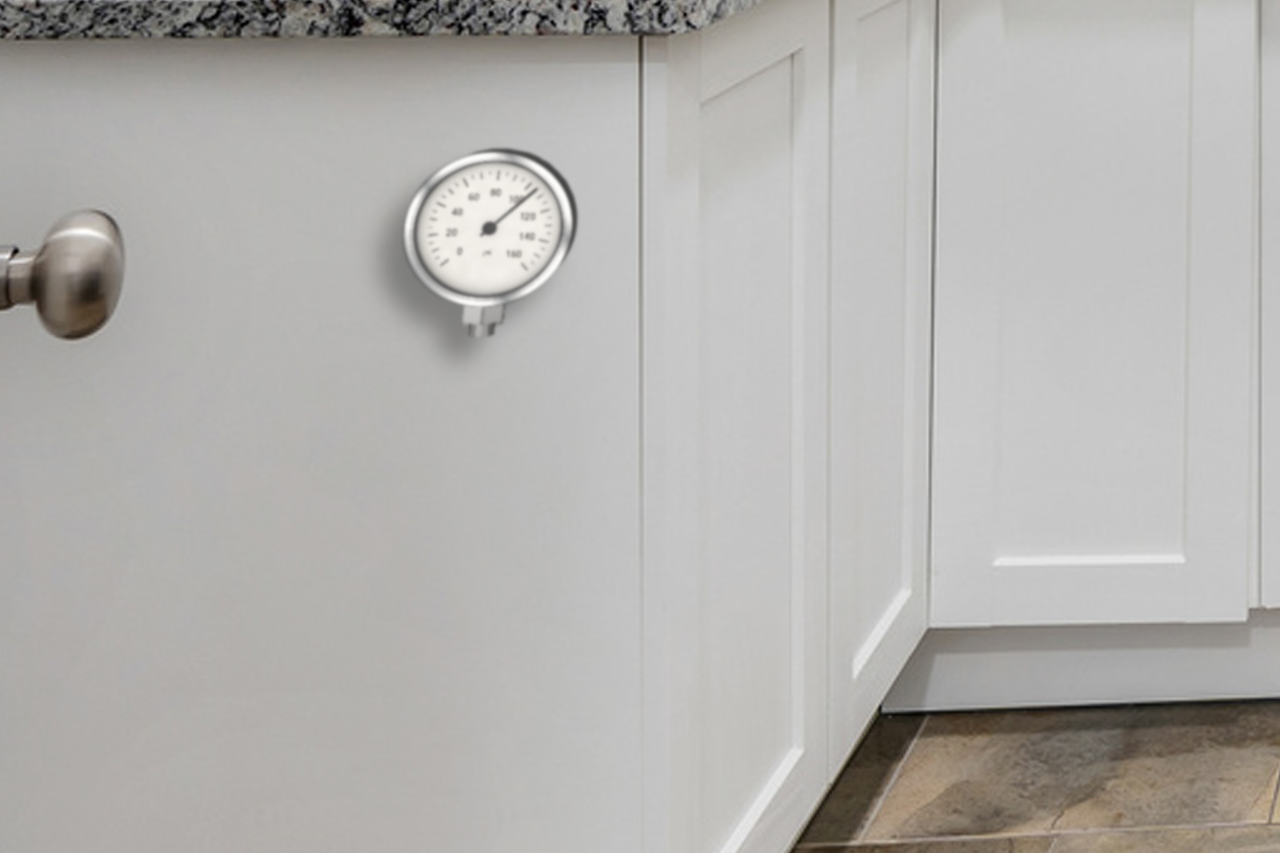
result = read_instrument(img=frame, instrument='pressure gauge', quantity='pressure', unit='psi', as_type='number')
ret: 105 psi
